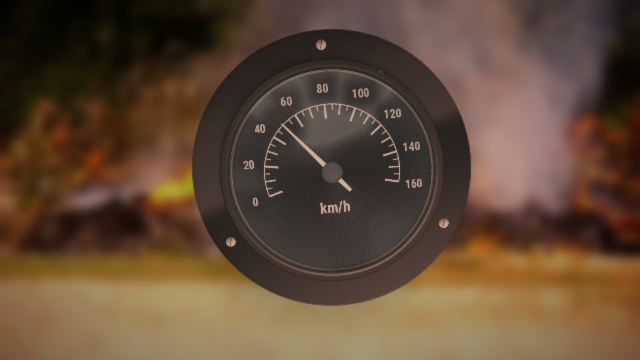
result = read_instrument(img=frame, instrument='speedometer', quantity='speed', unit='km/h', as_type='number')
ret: 50 km/h
